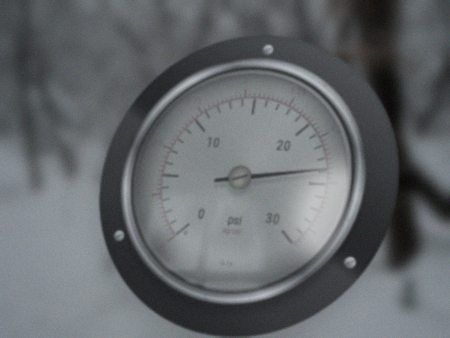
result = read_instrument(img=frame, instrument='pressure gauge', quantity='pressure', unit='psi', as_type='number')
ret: 24 psi
